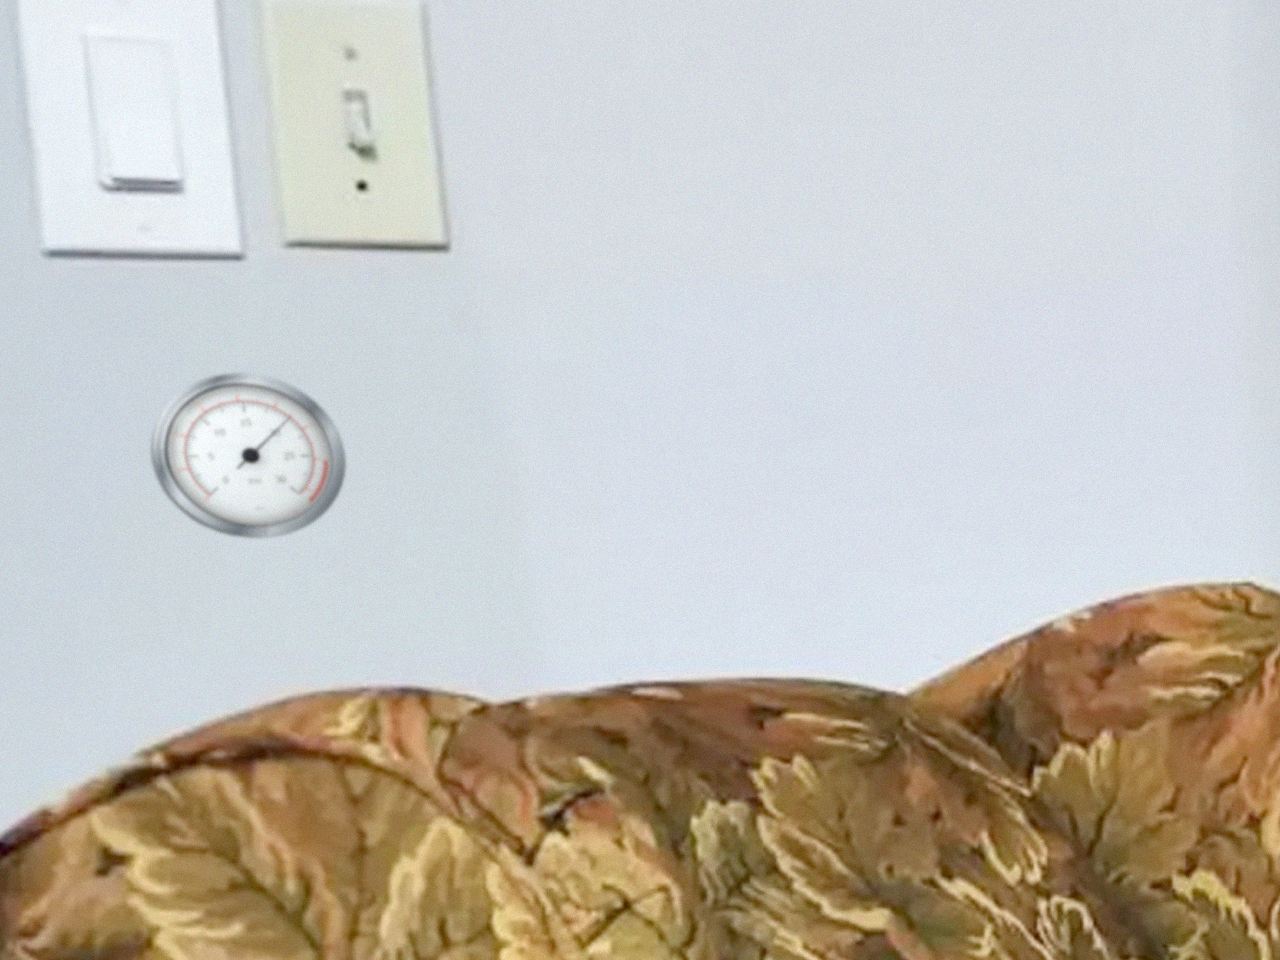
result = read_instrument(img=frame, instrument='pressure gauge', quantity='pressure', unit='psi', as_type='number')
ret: 20 psi
